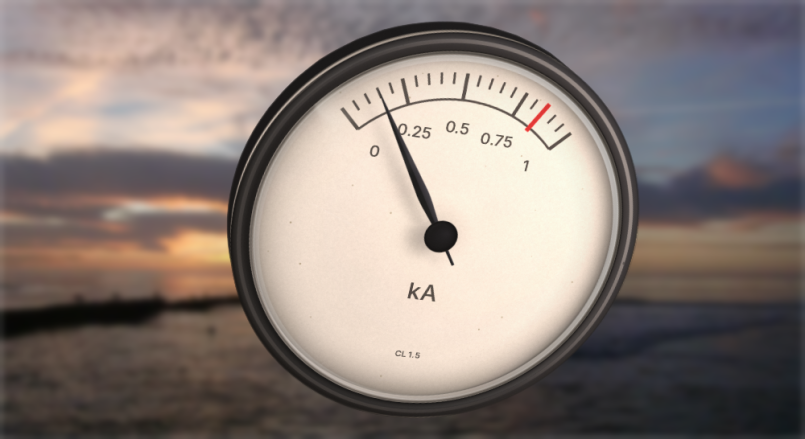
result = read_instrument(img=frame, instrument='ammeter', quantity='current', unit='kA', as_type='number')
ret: 0.15 kA
